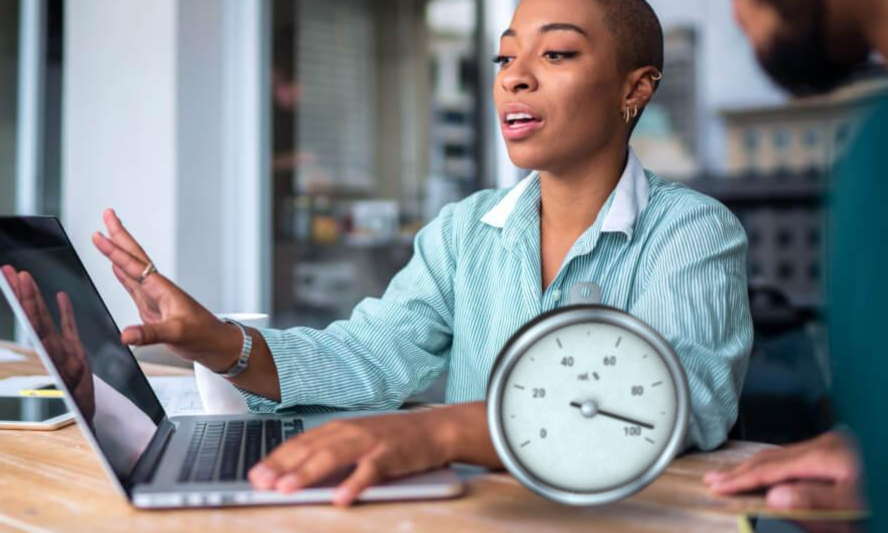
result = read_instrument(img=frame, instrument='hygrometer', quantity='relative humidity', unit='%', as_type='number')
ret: 95 %
